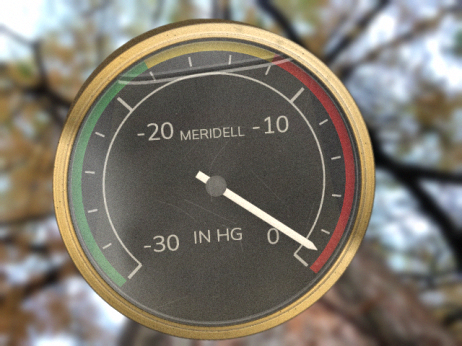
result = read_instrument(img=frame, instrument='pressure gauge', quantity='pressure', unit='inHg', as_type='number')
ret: -1 inHg
